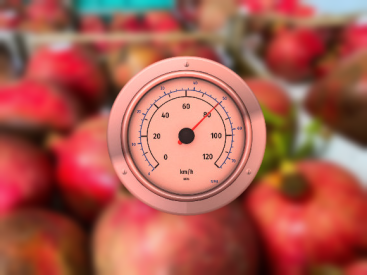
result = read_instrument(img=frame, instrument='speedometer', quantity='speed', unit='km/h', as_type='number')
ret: 80 km/h
